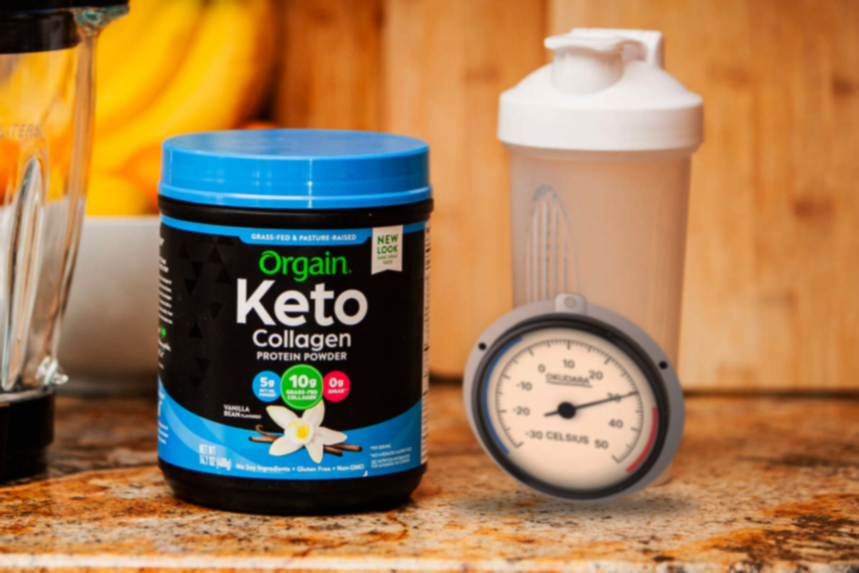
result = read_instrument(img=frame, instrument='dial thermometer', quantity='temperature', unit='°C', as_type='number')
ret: 30 °C
